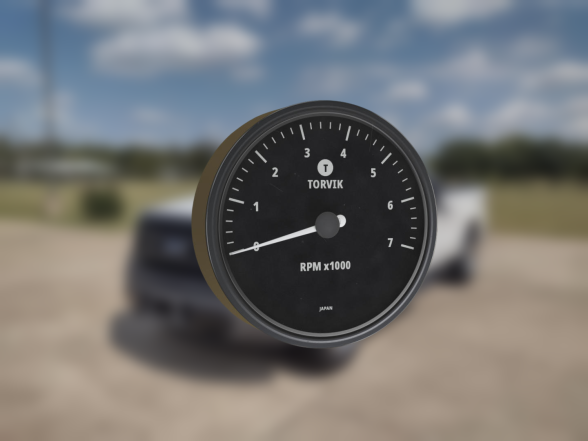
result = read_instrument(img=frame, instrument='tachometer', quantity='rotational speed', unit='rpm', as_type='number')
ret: 0 rpm
